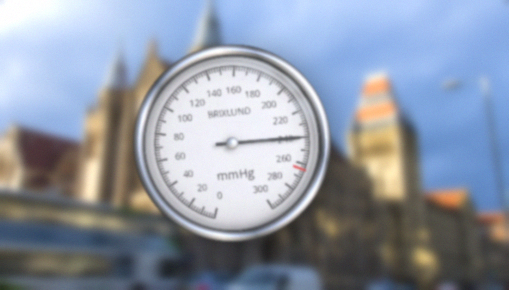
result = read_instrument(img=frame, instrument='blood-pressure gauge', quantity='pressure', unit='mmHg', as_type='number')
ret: 240 mmHg
